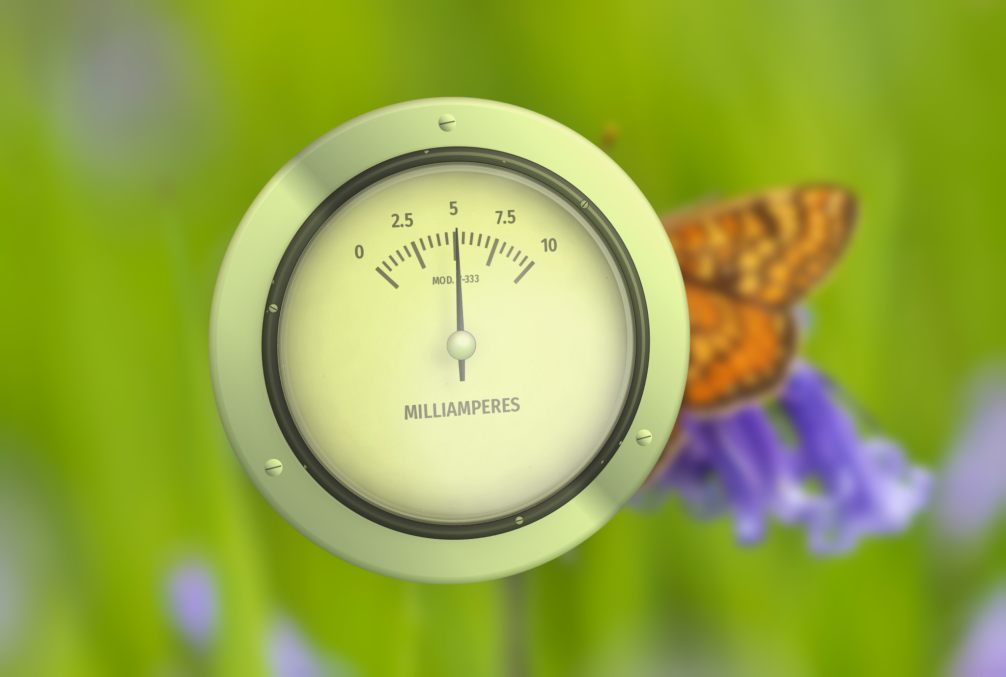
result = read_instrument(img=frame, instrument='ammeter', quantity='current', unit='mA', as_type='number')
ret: 5 mA
